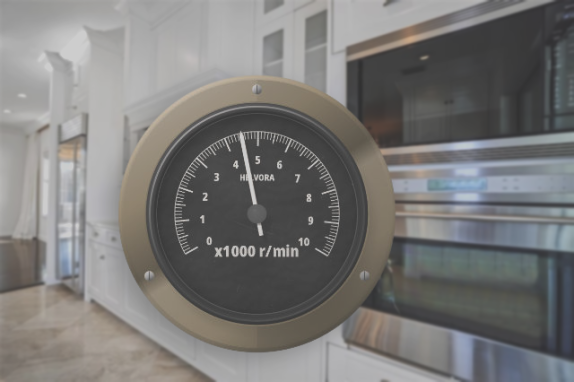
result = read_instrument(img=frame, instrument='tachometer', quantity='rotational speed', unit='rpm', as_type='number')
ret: 4500 rpm
